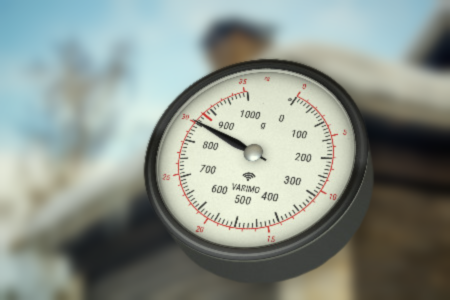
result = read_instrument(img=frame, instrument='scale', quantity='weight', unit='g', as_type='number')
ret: 850 g
